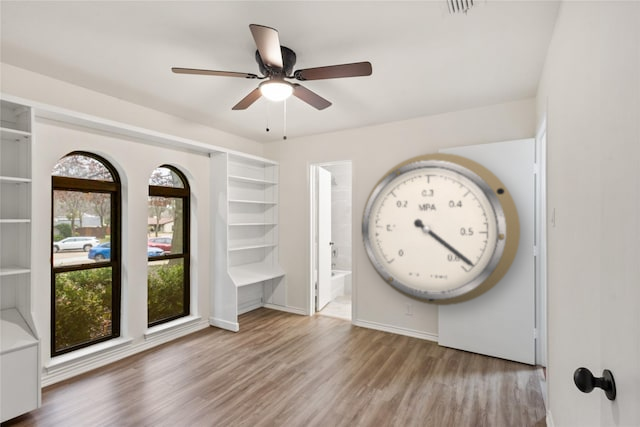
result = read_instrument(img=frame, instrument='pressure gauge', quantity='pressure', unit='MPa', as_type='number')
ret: 0.58 MPa
